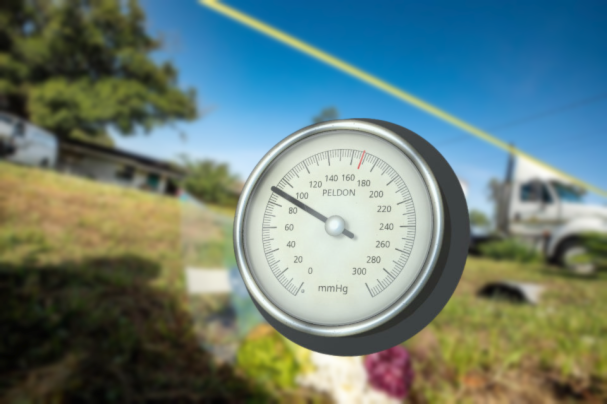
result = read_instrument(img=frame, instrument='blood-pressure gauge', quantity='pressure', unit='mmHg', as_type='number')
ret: 90 mmHg
